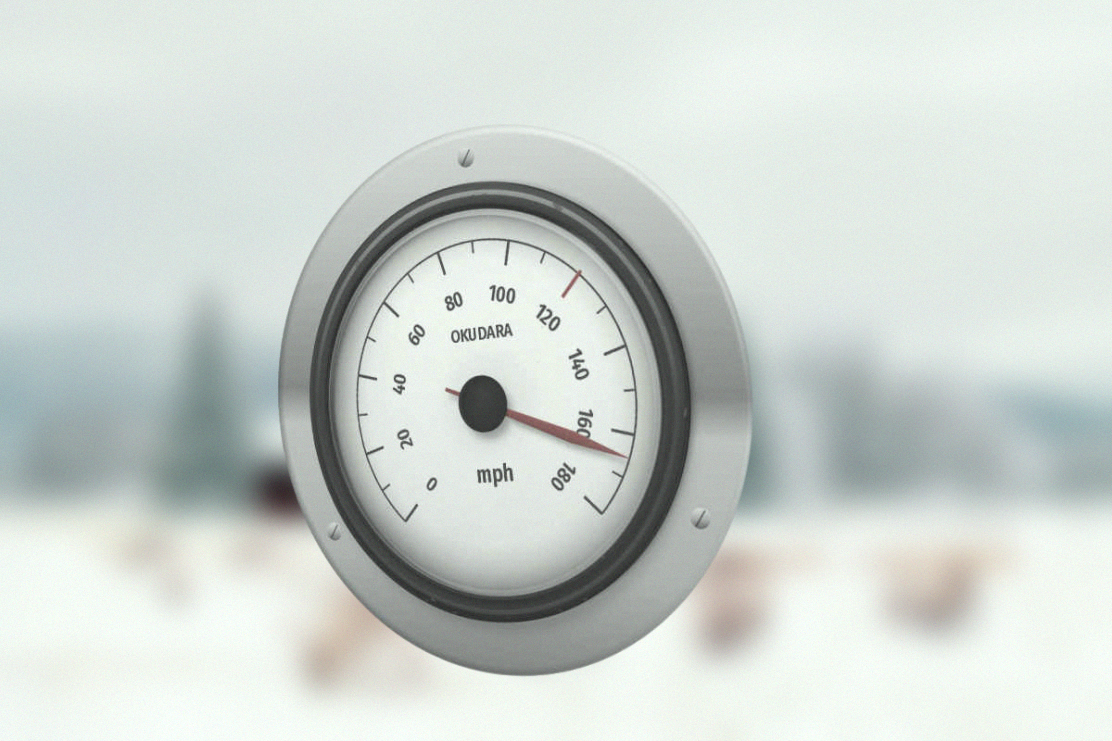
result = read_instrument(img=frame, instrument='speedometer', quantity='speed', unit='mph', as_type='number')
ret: 165 mph
